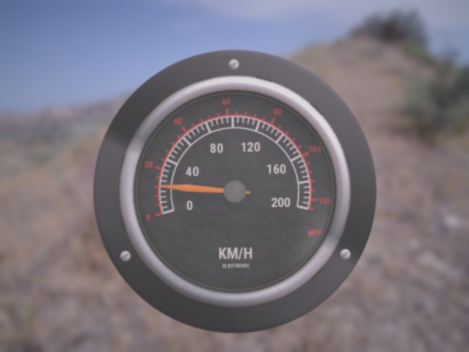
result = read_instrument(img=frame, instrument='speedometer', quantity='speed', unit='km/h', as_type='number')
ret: 20 km/h
